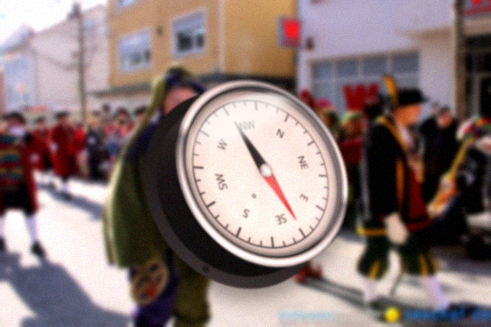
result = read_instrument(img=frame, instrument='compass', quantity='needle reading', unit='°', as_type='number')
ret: 120 °
